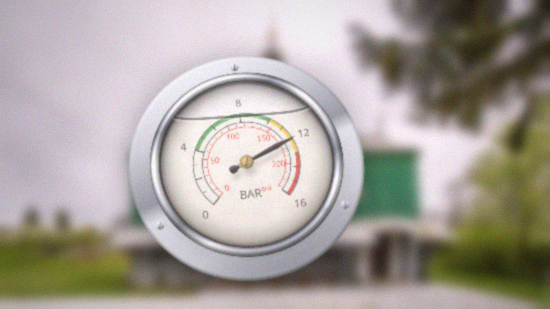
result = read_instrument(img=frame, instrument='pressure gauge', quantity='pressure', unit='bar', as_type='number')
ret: 12 bar
